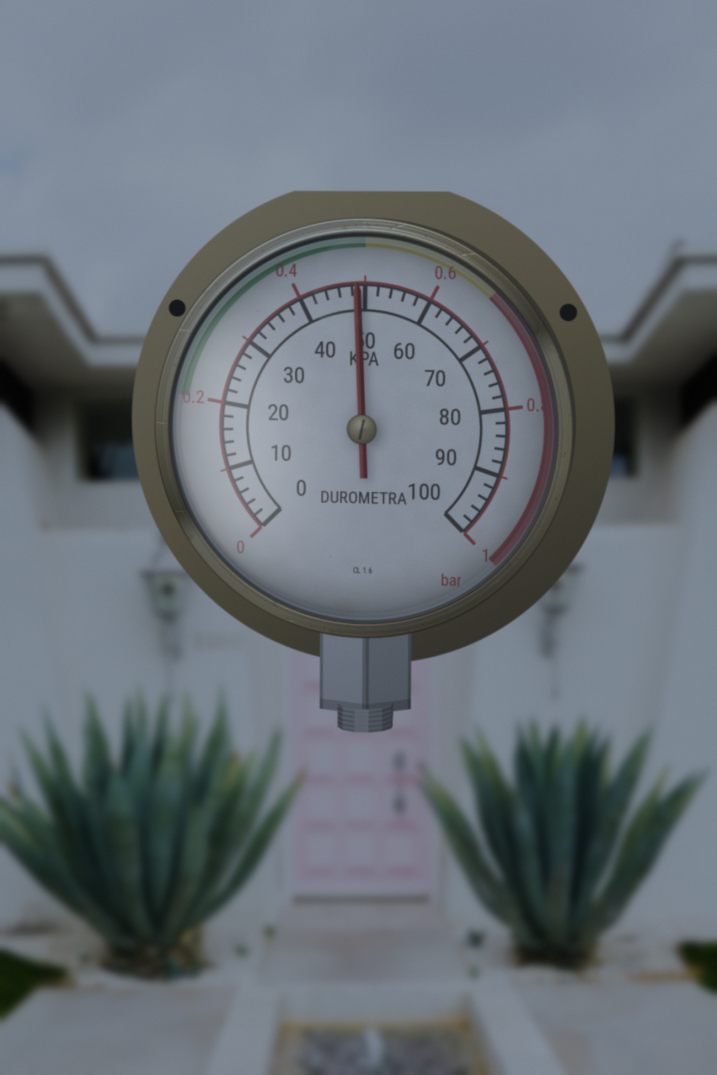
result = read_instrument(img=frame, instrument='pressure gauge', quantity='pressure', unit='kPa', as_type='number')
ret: 49 kPa
